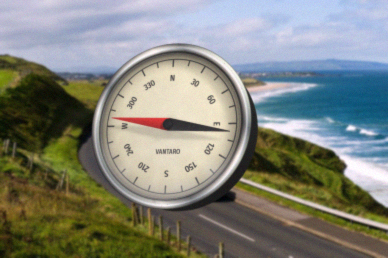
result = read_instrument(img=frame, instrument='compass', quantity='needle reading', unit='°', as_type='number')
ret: 277.5 °
